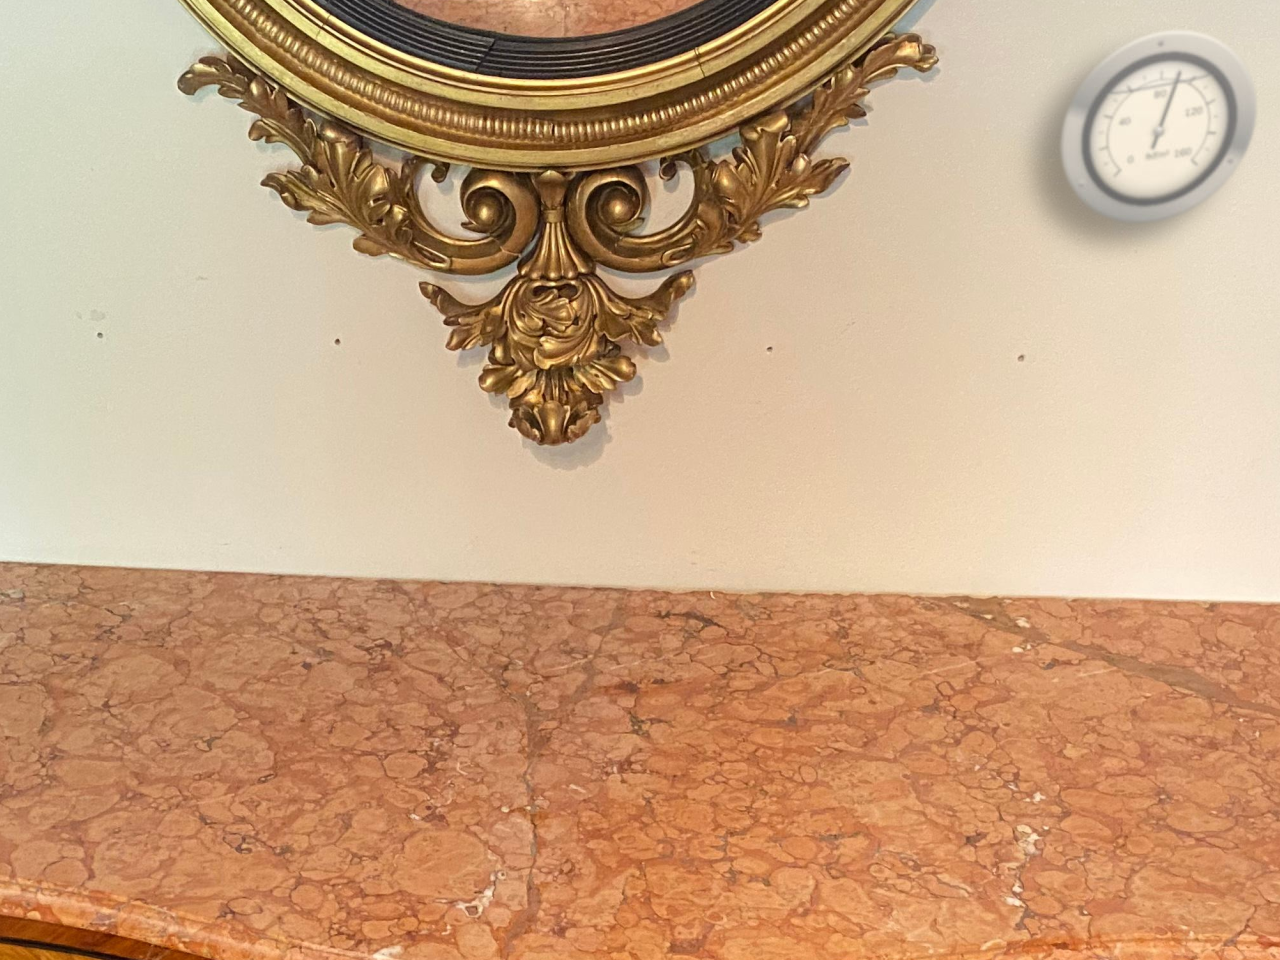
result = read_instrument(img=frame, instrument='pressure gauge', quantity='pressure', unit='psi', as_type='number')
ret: 90 psi
